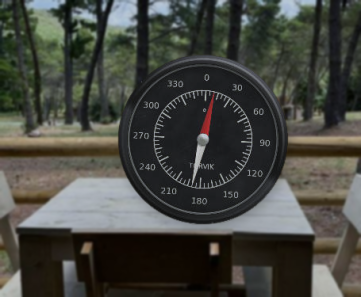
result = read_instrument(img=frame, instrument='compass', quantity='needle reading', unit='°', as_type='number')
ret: 10 °
